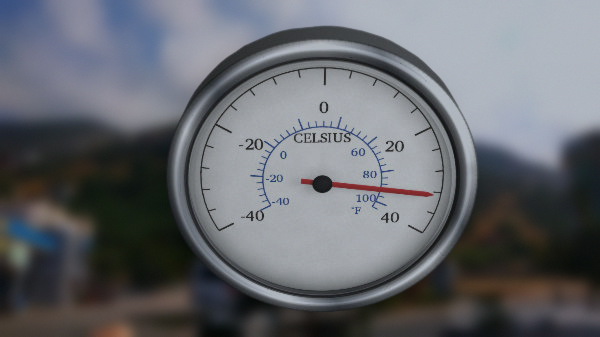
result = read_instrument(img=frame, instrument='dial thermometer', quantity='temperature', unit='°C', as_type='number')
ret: 32 °C
